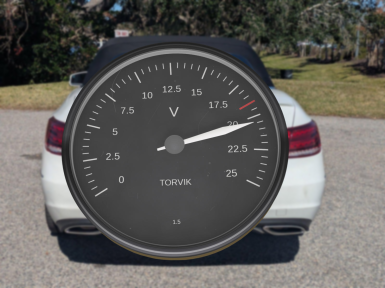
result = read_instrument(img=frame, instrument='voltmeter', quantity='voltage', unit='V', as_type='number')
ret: 20.5 V
